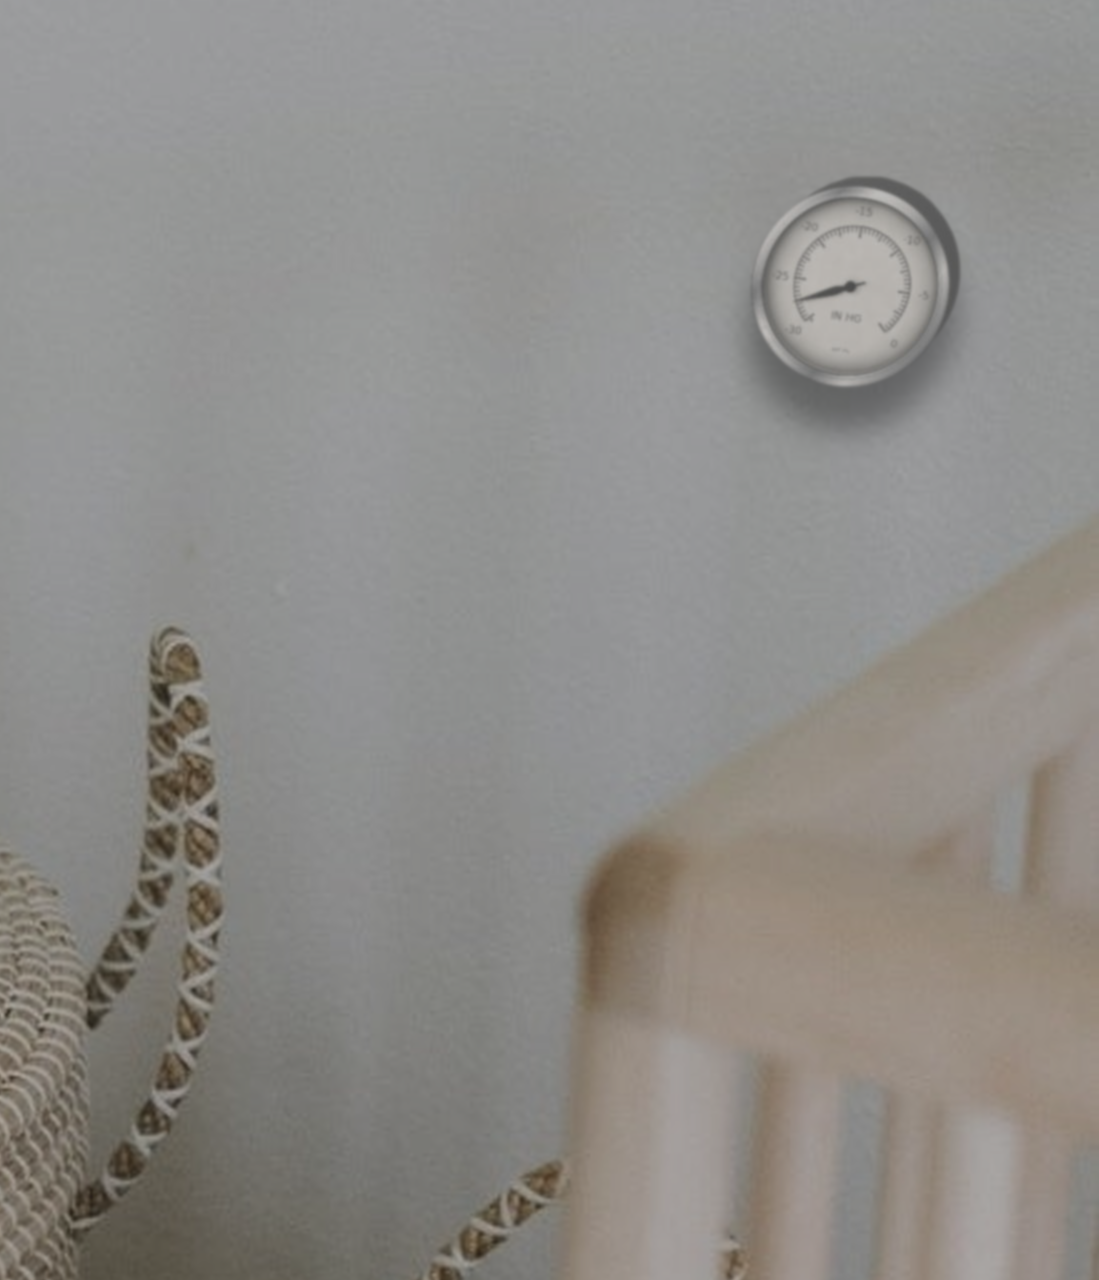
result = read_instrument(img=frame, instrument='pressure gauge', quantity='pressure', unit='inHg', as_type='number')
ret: -27.5 inHg
